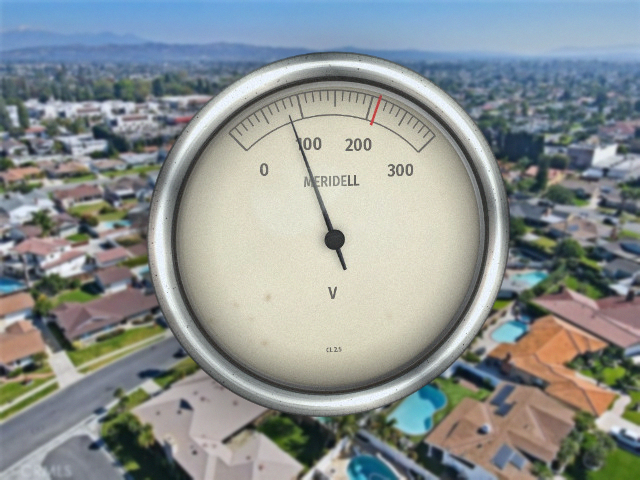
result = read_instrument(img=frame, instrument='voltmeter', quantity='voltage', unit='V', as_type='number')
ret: 80 V
